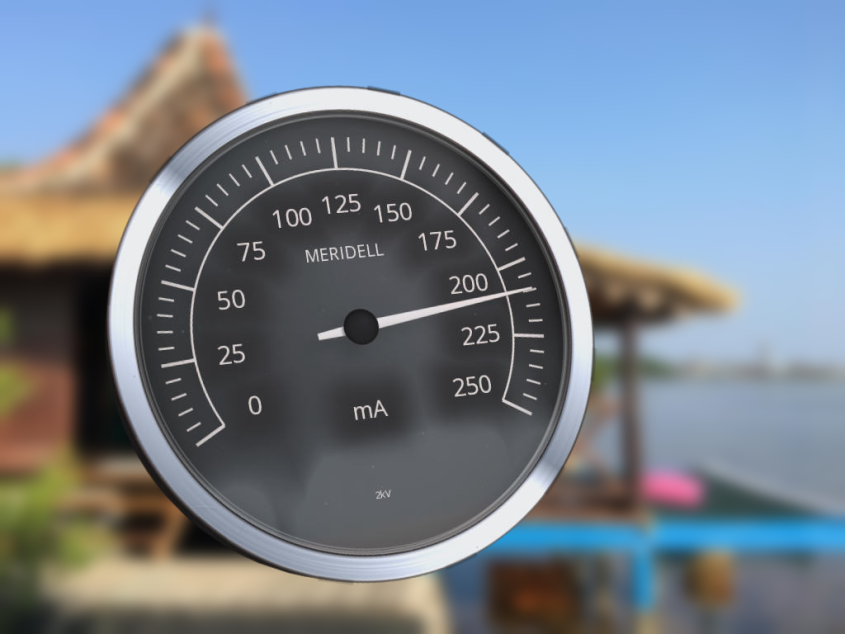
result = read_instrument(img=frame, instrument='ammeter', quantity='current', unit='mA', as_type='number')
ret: 210 mA
